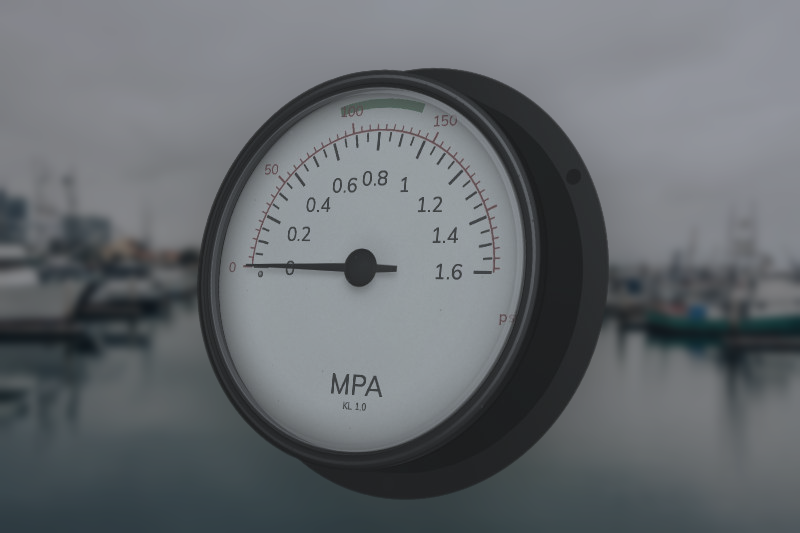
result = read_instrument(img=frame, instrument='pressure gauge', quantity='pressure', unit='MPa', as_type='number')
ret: 0 MPa
